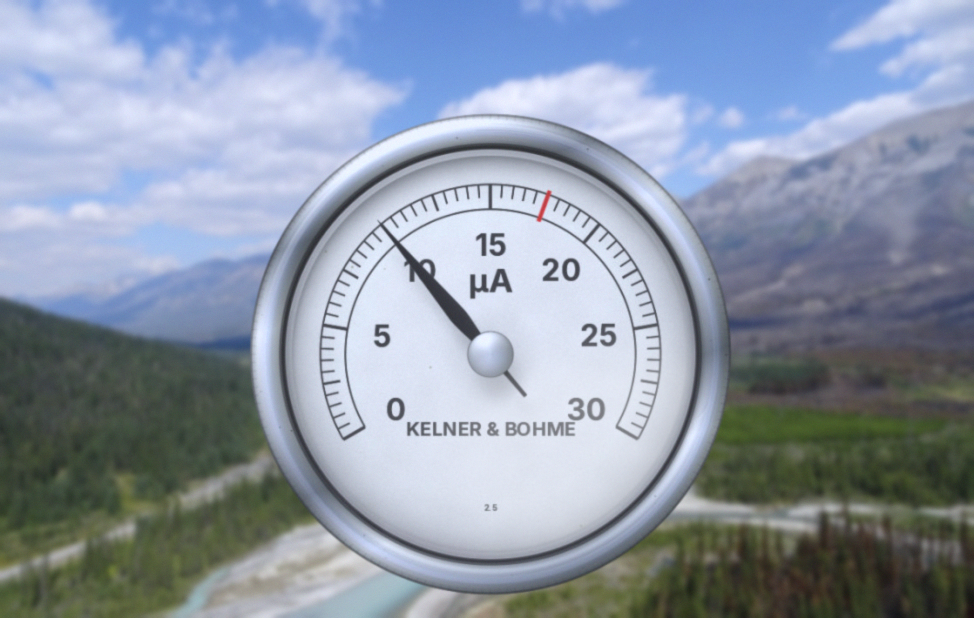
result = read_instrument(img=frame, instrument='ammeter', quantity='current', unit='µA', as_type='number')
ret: 10 µA
